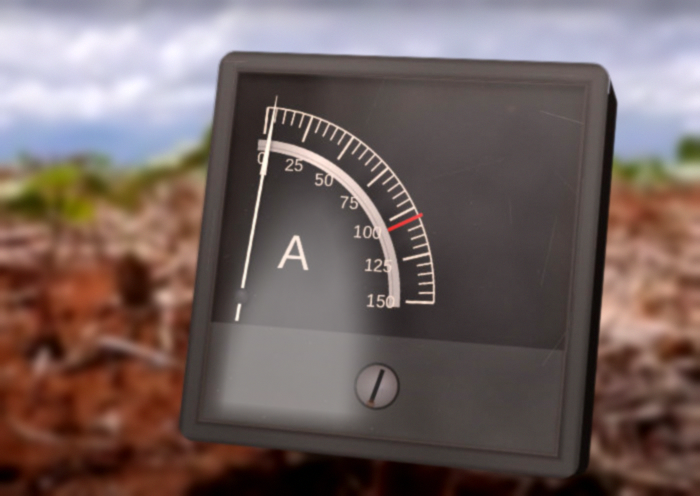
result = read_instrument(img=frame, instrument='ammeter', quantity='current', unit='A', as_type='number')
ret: 5 A
